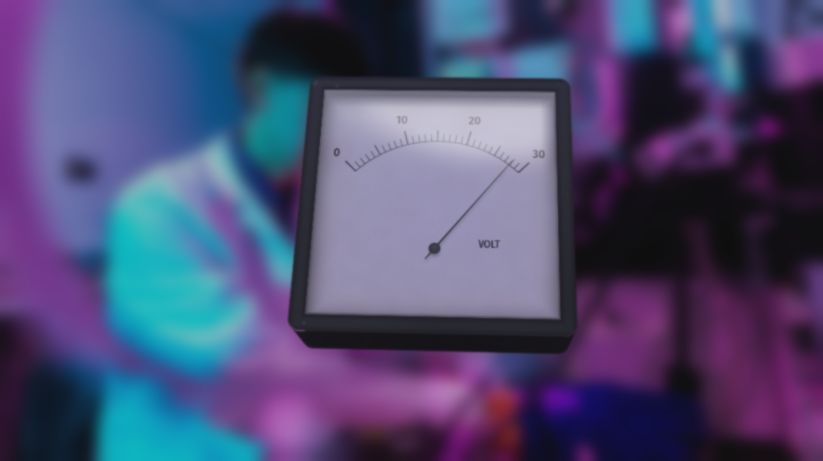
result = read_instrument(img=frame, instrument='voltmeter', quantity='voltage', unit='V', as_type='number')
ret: 28 V
